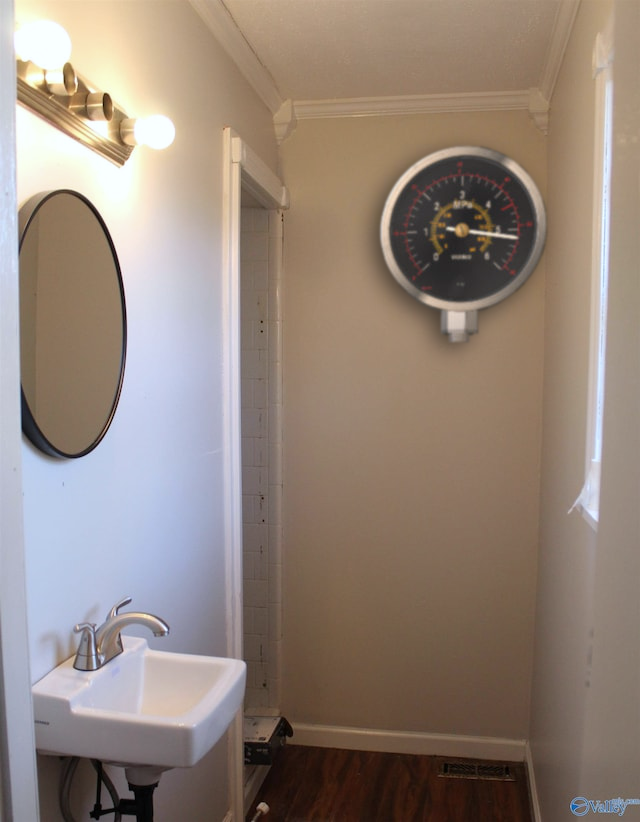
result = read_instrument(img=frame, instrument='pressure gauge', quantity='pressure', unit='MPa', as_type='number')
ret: 5.2 MPa
